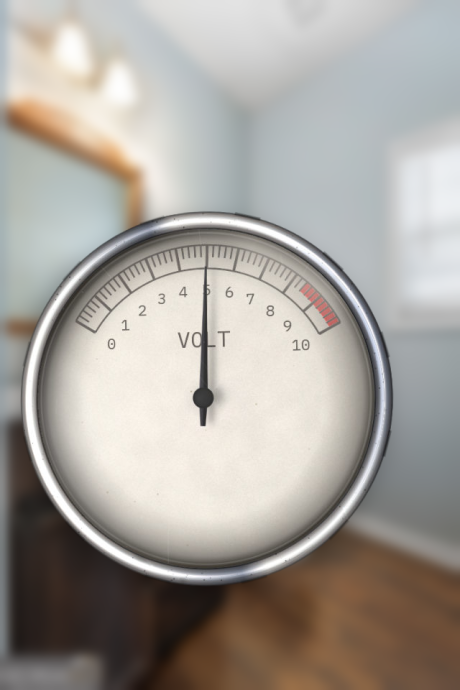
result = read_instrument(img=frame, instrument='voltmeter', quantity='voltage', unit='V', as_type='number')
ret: 5 V
